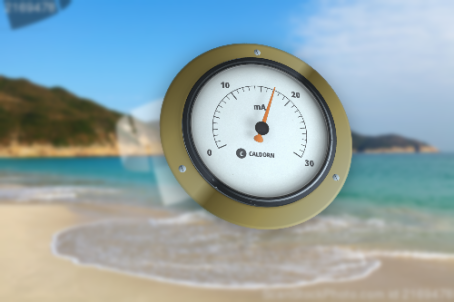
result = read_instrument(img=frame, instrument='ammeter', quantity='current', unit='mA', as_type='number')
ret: 17 mA
